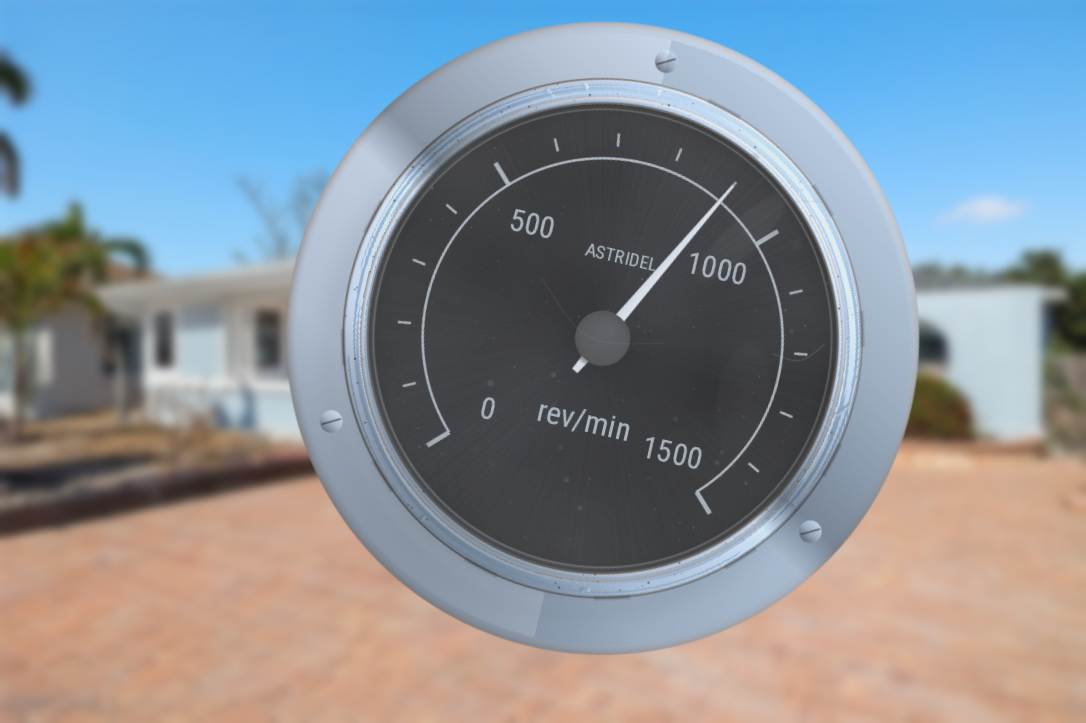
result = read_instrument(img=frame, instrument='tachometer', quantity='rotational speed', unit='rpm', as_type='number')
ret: 900 rpm
